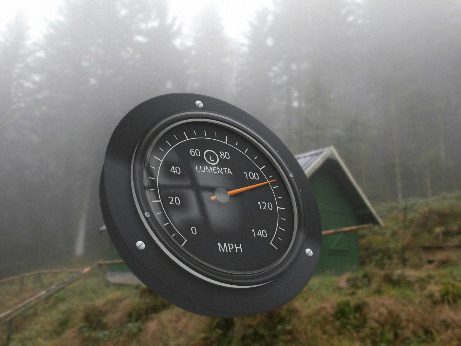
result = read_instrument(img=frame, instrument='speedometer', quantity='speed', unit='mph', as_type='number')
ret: 107.5 mph
